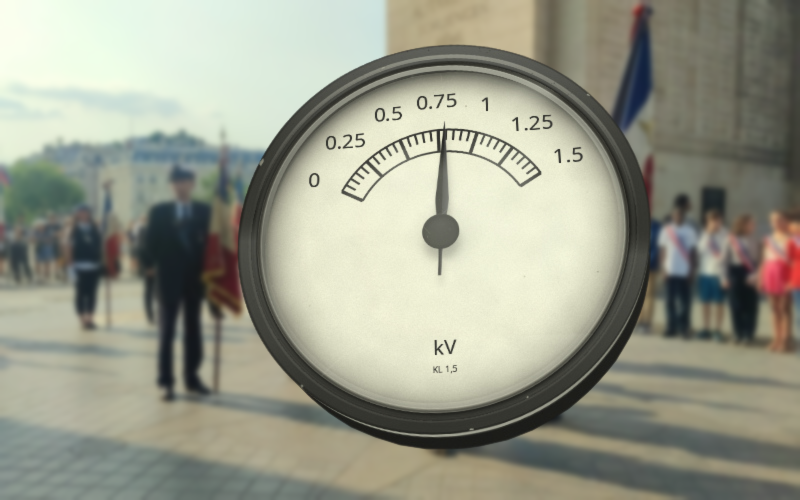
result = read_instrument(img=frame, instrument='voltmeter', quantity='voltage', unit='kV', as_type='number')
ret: 0.8 kV
